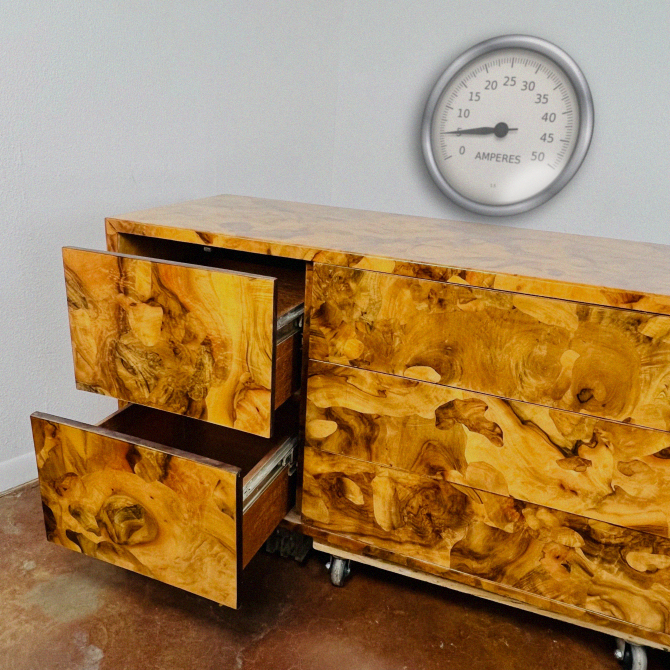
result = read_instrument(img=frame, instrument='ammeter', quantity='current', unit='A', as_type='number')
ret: 5 A
